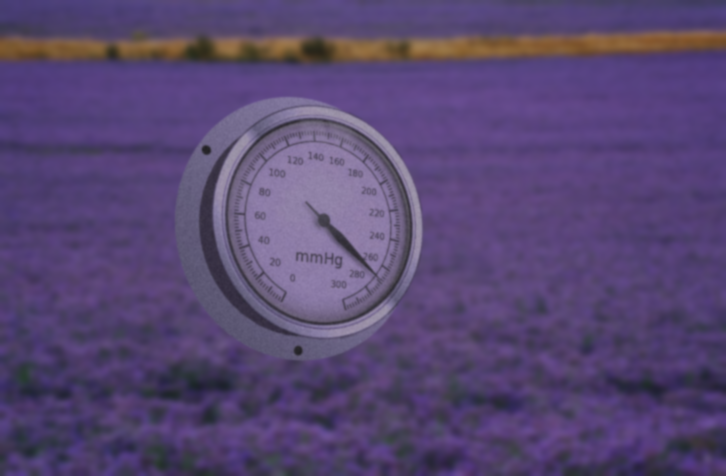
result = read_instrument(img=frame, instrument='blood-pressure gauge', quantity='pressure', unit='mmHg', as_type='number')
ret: 270 mmHg
